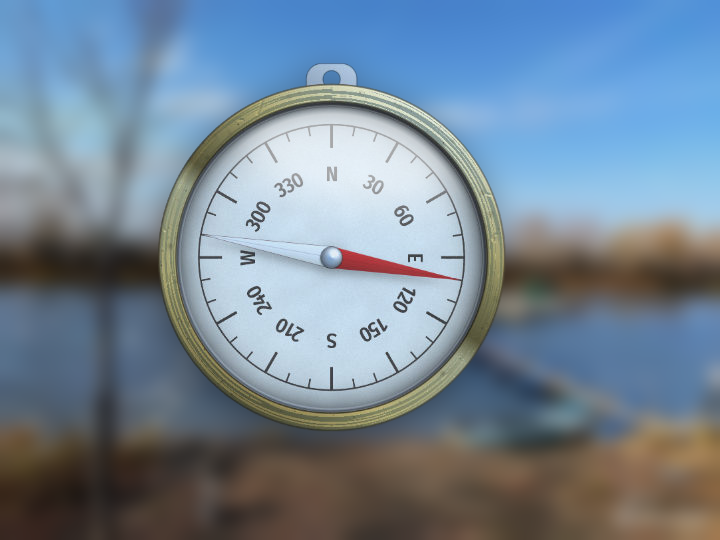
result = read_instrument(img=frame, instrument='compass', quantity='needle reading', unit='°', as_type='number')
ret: 100 °
